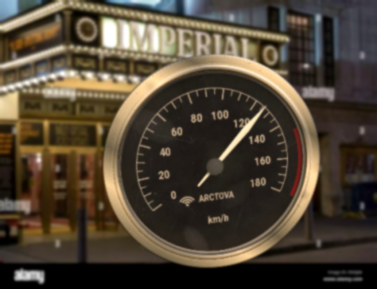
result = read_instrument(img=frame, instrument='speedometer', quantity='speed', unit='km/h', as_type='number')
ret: 125 km/h
